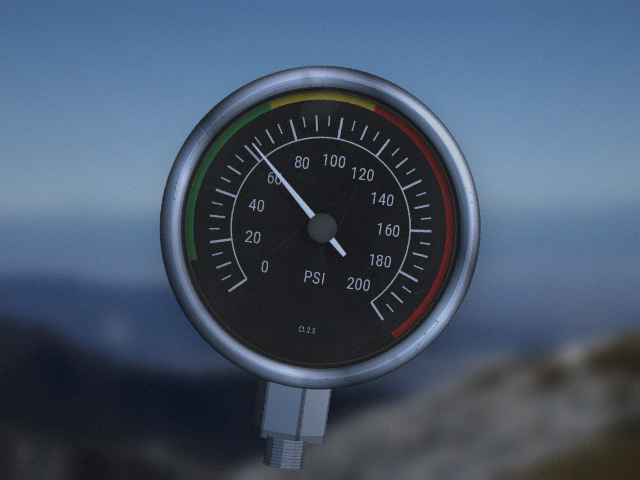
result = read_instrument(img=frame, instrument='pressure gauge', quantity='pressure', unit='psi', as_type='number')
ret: 62.5 psi
